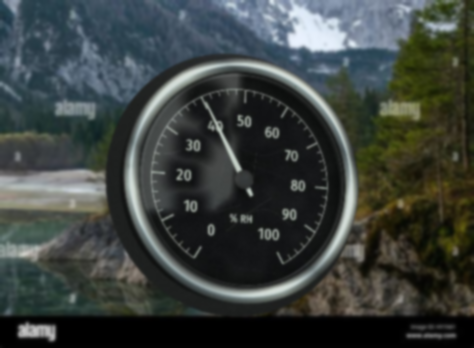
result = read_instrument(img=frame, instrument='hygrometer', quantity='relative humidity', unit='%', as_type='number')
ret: 40 %
